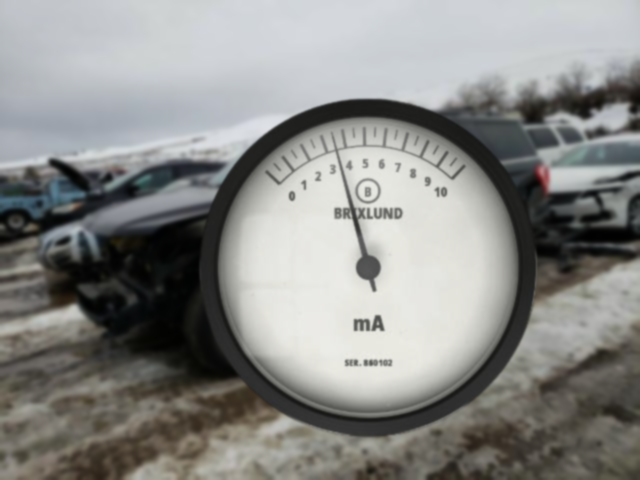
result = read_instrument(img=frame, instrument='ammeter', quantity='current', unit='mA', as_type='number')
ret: 3.5 mA
